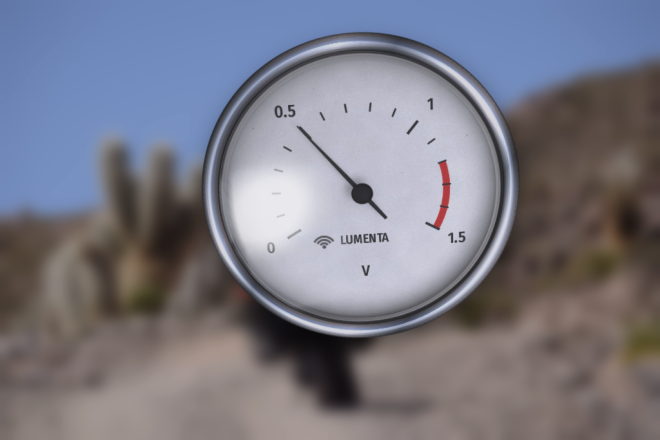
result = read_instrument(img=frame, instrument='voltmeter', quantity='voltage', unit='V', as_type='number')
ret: 0.5 V
